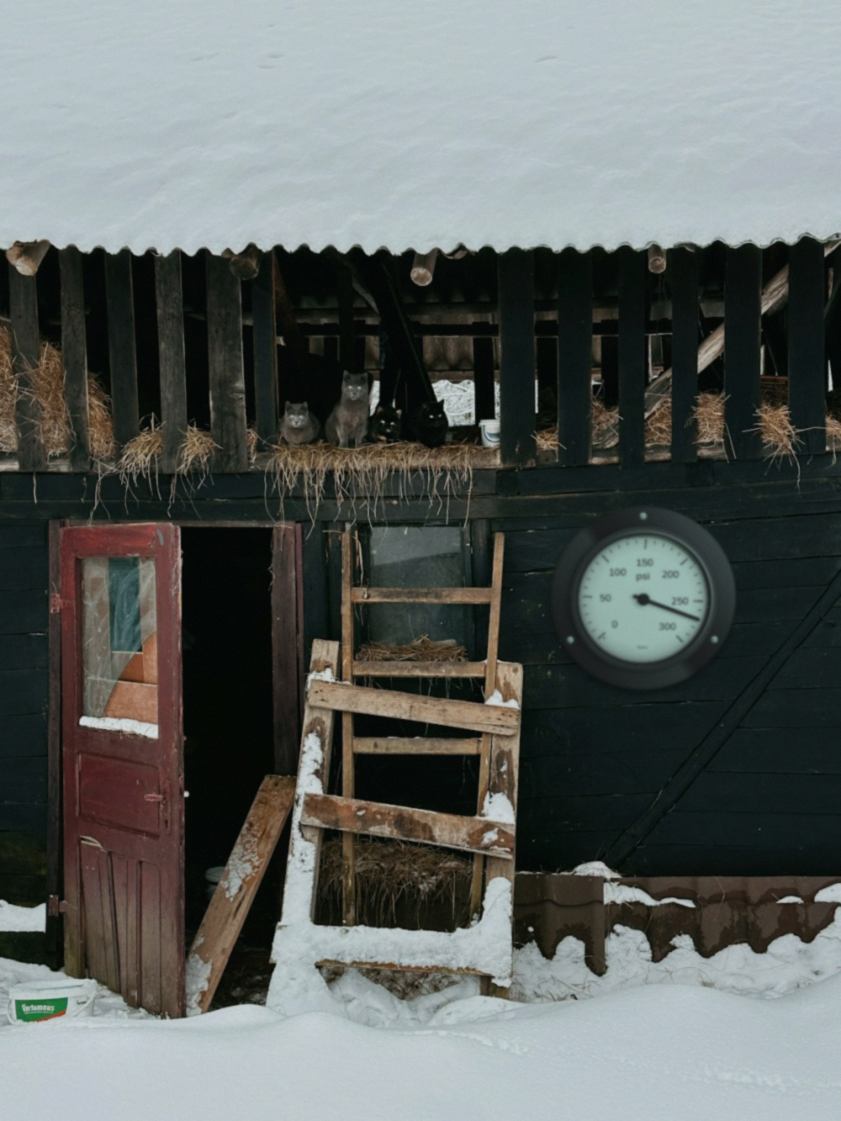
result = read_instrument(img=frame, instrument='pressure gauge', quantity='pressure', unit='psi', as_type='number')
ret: 270 psi
